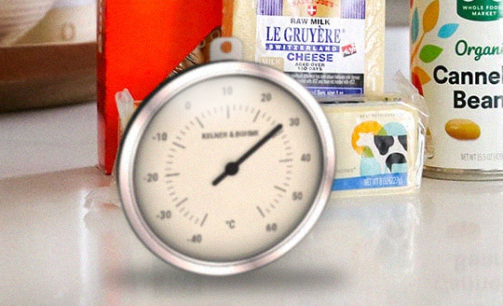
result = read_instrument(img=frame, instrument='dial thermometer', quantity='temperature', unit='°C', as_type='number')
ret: 28 °C
